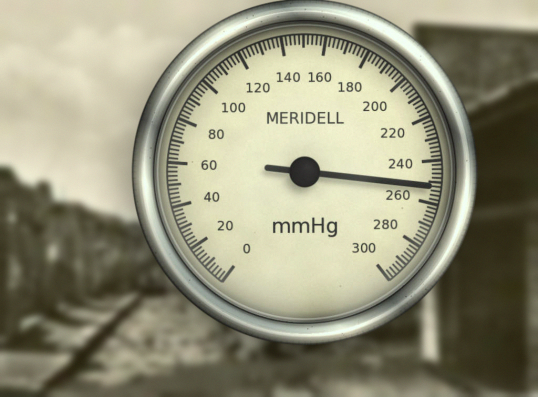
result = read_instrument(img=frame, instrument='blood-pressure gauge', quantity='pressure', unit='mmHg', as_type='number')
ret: 252 mmHg
